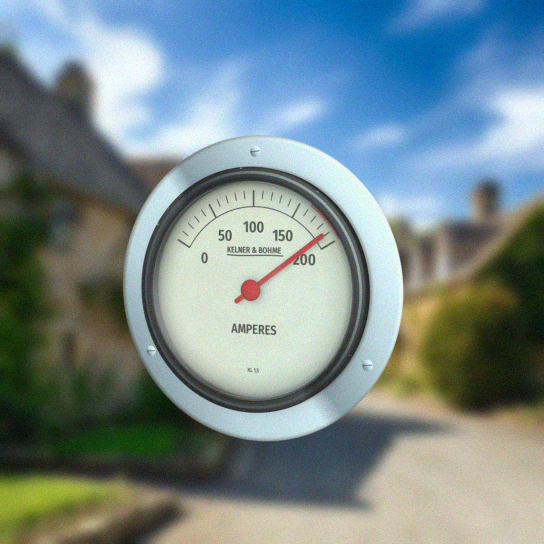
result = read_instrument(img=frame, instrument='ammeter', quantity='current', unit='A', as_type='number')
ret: 190 A
